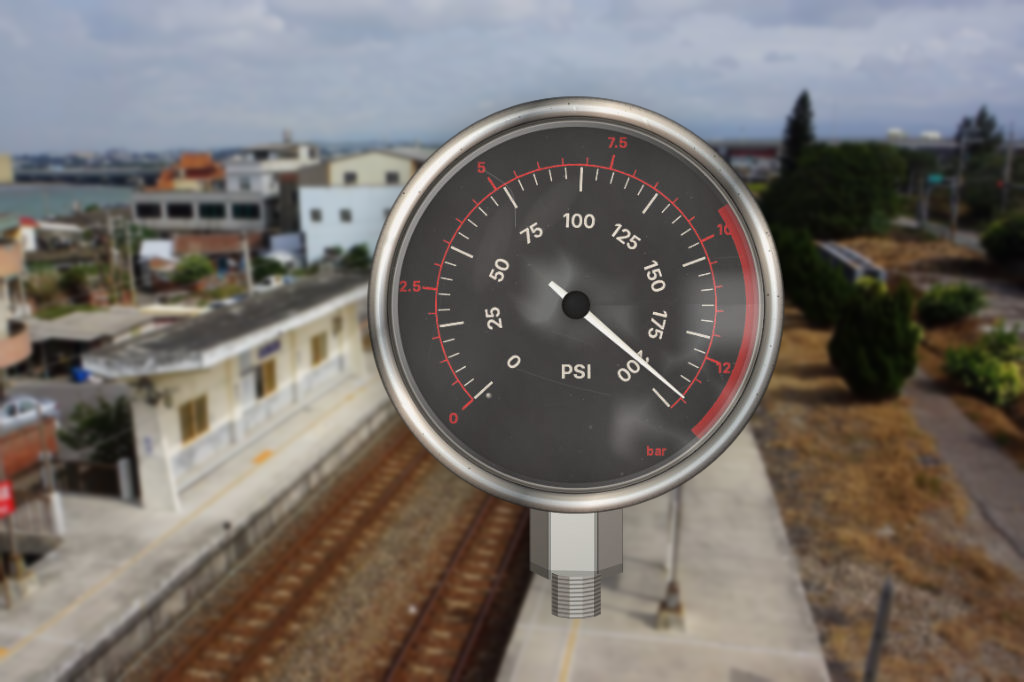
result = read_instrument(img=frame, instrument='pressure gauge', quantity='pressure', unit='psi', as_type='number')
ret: 195 psi
